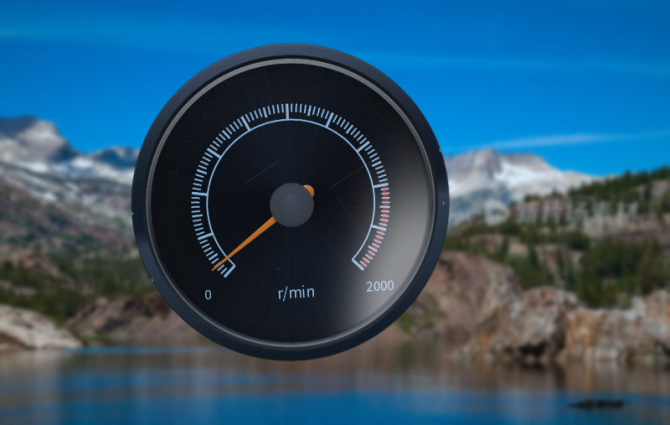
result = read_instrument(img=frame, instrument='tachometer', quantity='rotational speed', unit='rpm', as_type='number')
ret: 60 rpm
